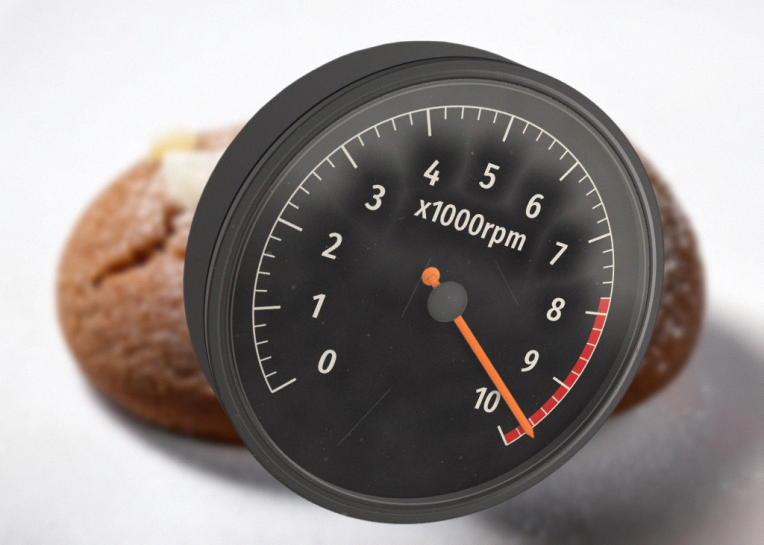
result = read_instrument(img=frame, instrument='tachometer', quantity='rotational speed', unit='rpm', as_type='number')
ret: 9700 rpm
